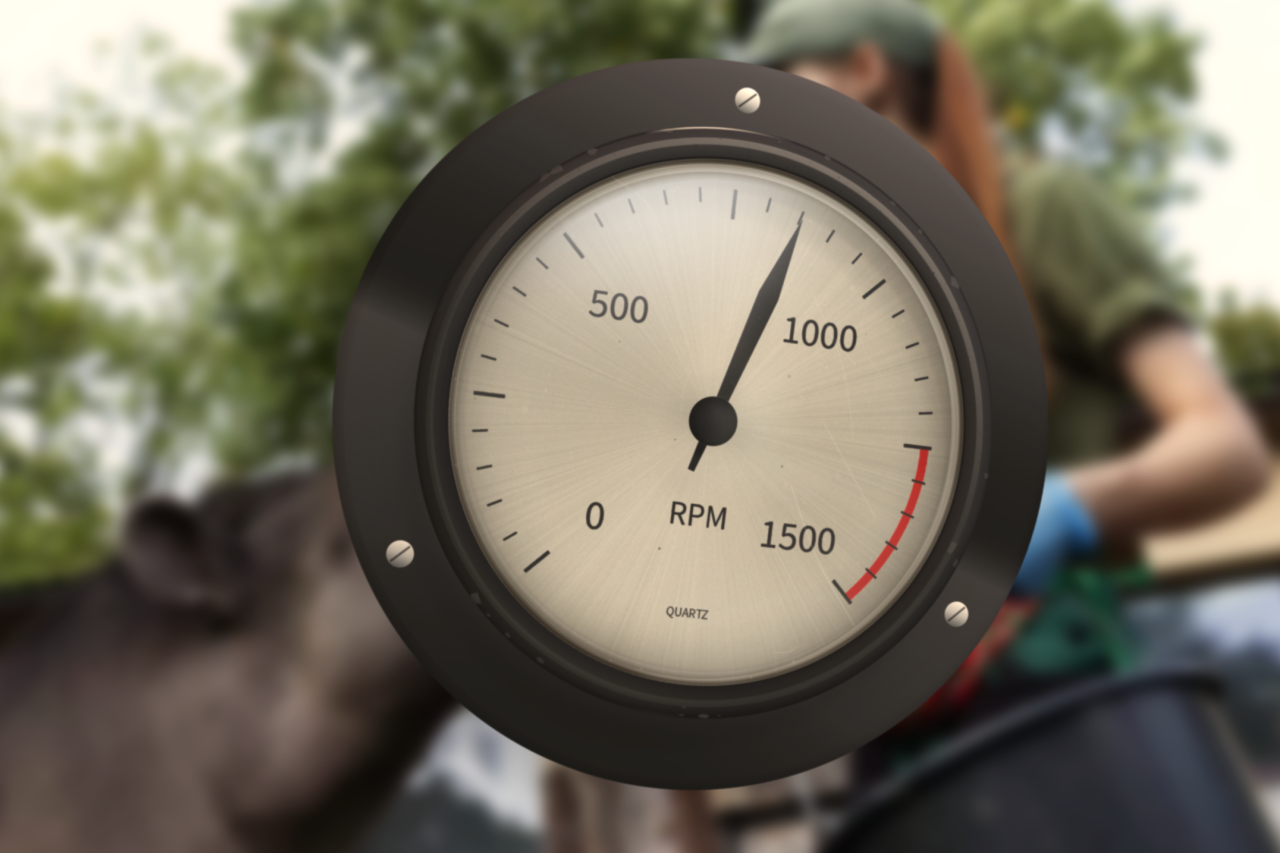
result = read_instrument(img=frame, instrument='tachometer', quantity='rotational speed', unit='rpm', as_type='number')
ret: 850 rpm
